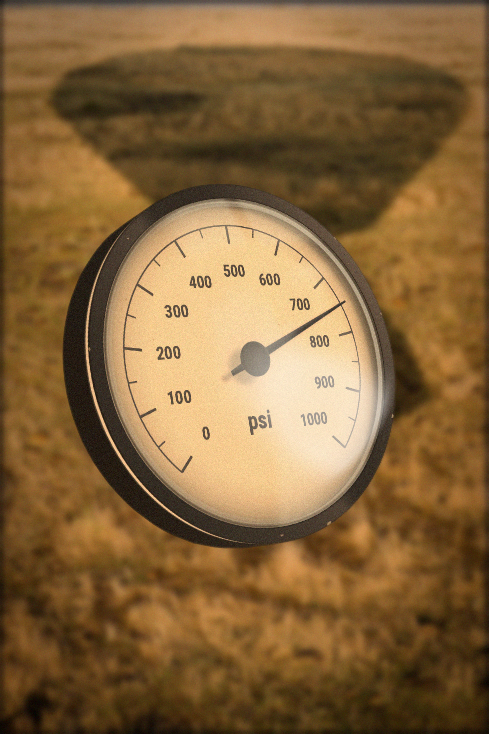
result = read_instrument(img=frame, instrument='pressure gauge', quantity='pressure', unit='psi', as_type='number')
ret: 750 psi
